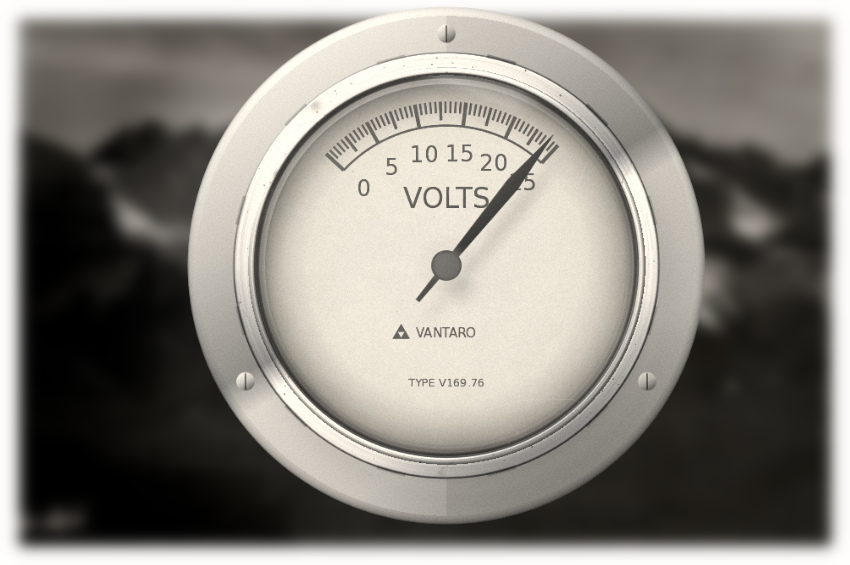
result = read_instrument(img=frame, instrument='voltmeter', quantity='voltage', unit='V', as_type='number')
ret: 24 V
